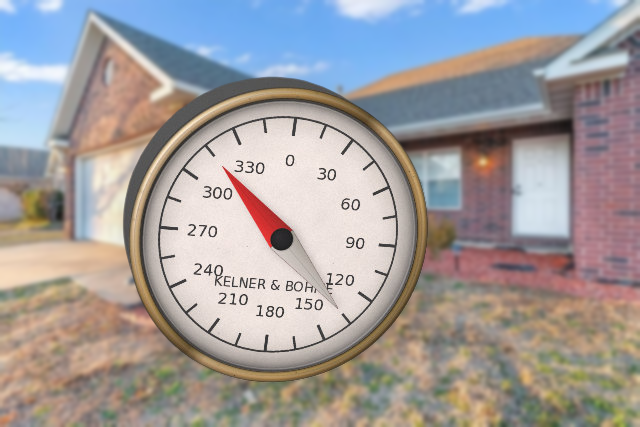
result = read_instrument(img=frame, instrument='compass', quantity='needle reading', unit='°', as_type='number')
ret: 315 °
